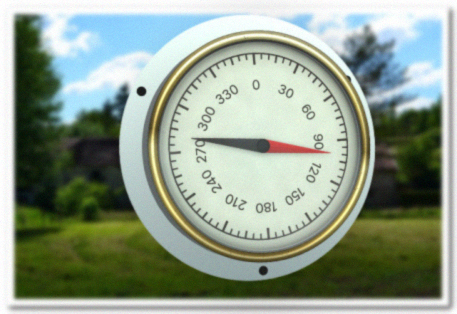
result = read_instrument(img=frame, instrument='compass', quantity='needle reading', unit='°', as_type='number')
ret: 100 °
